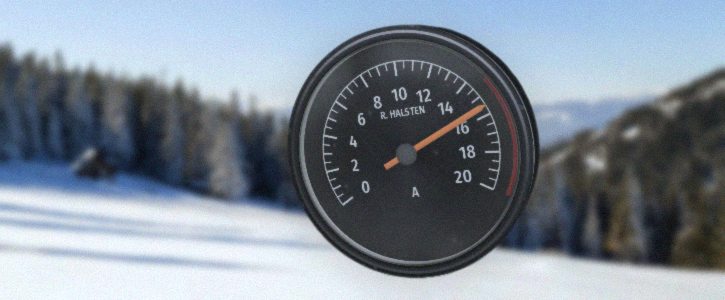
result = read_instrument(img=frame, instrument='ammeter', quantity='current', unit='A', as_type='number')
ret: 15.5 A
